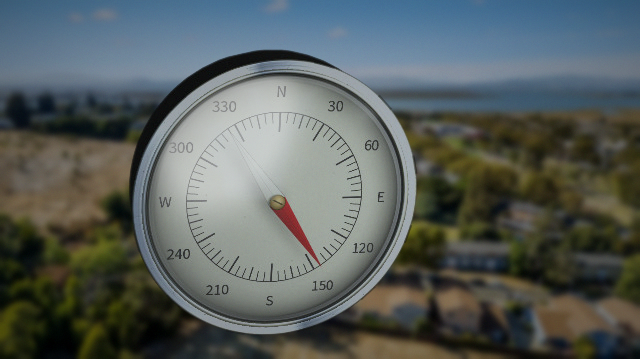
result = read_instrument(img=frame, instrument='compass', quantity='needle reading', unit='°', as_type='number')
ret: 145 °
